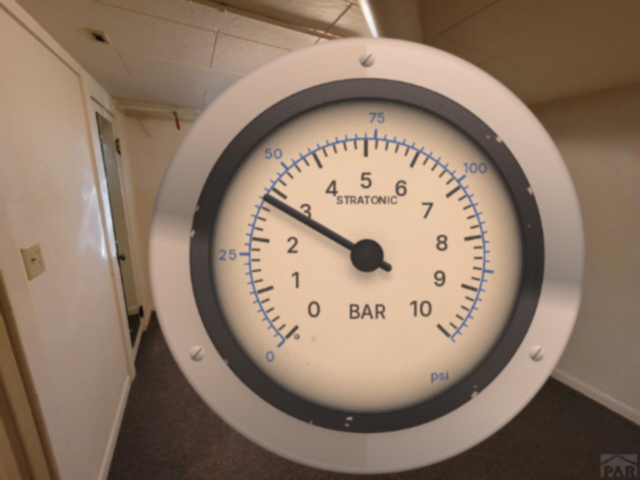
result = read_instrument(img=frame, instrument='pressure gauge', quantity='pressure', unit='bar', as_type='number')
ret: 2.8 bar
